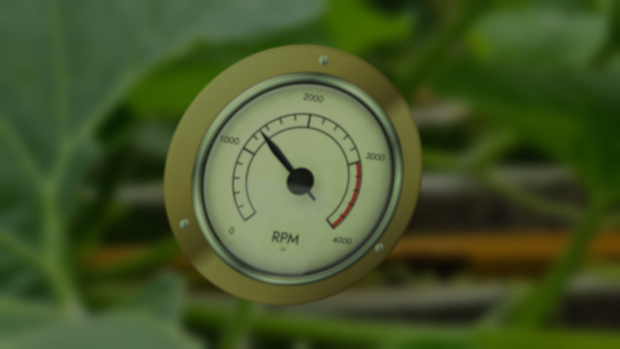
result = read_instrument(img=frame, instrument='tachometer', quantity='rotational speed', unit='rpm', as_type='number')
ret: 1300 rpm
